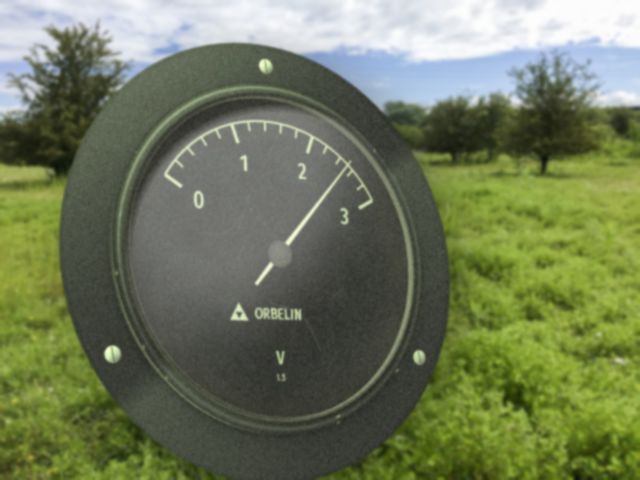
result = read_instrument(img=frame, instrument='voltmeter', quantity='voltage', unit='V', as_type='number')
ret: 2.5 V
